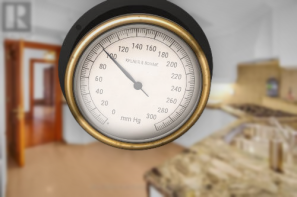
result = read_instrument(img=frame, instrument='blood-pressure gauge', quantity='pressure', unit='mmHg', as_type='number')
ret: 100 mmHg
